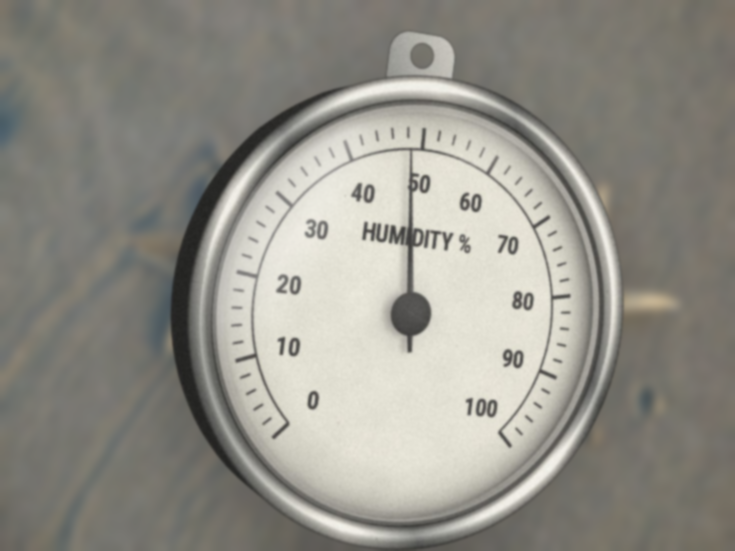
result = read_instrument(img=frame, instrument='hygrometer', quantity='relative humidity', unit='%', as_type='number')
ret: 48 %
